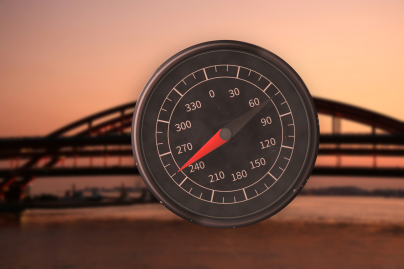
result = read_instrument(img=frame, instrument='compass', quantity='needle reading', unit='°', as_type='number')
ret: 250 °
